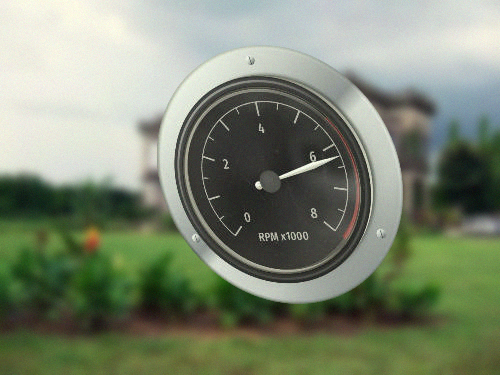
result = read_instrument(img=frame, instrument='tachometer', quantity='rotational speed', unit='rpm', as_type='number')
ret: 6250 rpm
